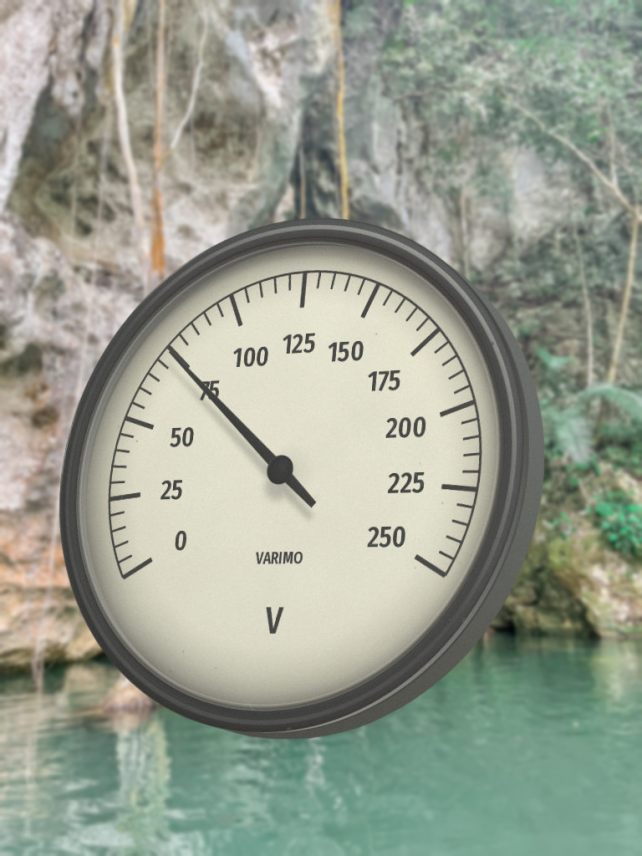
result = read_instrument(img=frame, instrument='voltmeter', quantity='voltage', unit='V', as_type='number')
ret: 75 V
